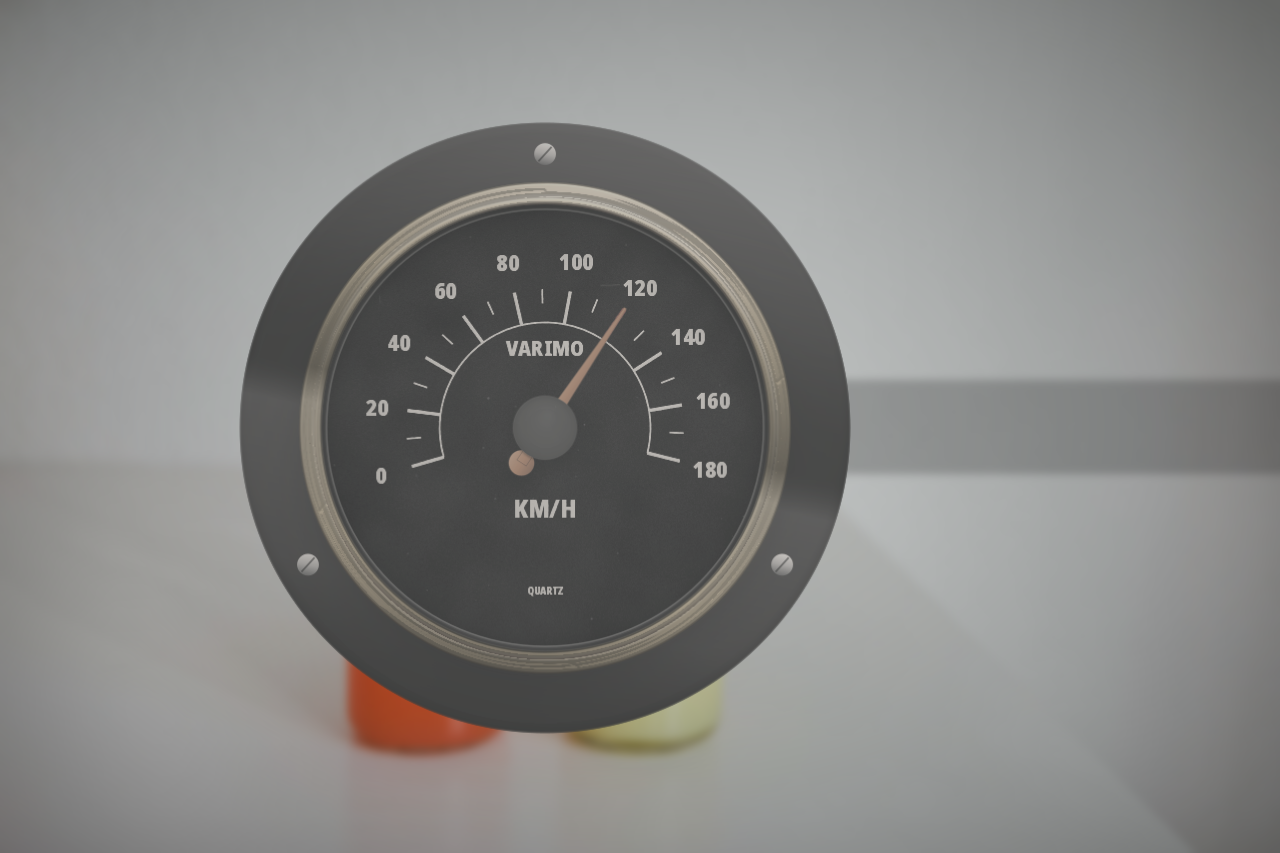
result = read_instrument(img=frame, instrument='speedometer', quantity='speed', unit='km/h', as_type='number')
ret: 120 km/h
